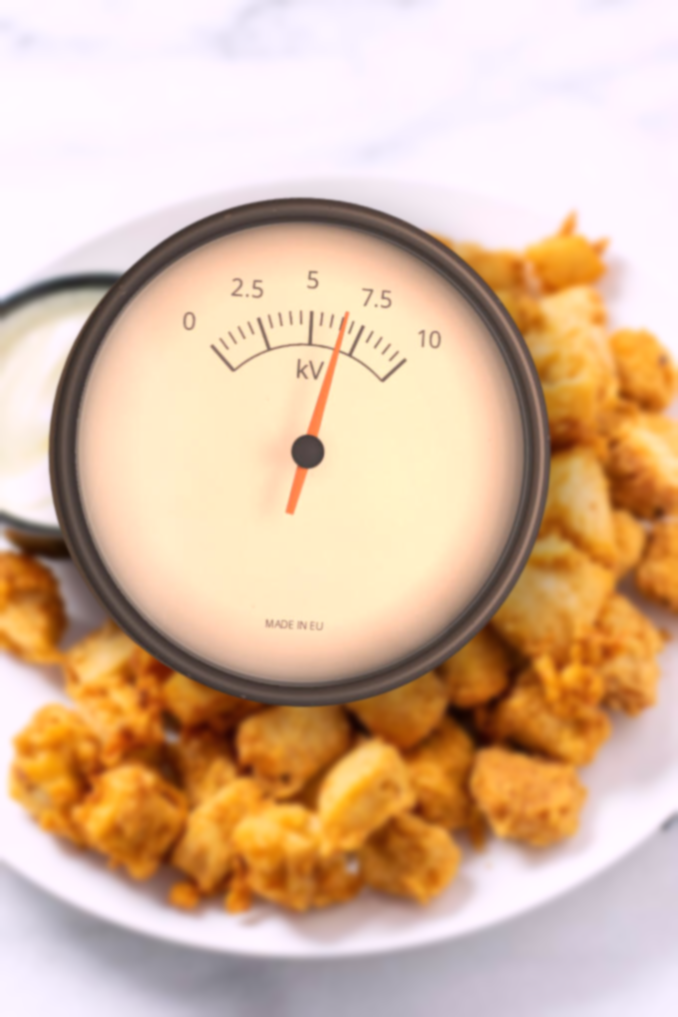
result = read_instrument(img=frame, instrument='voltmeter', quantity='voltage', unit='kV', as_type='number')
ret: 6.5 kV
